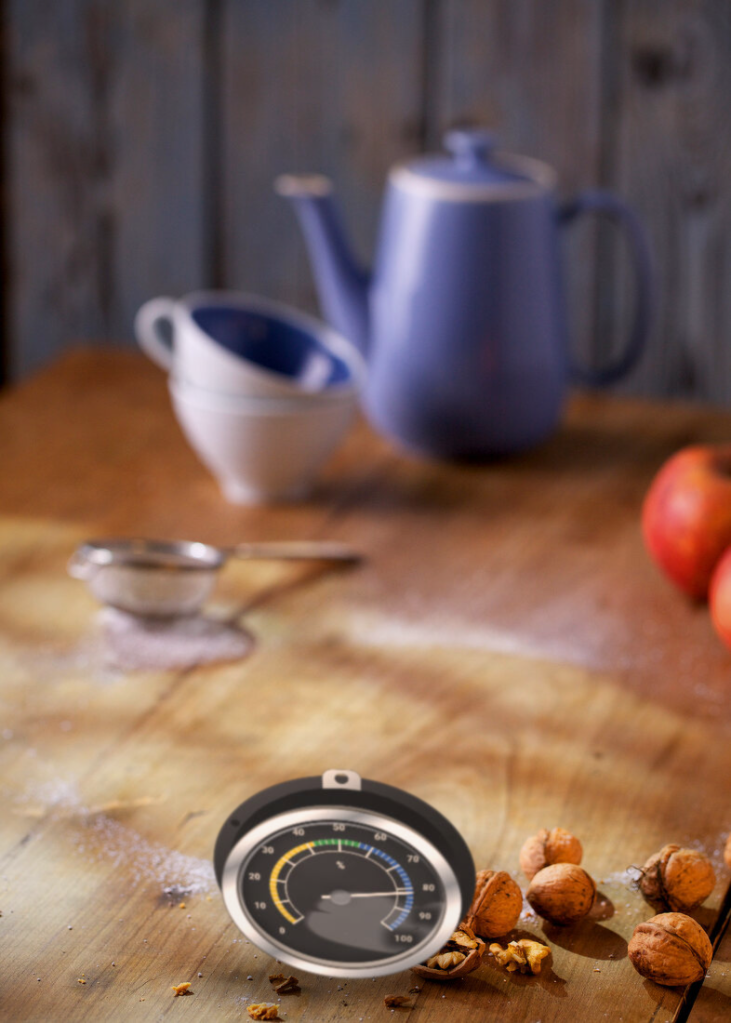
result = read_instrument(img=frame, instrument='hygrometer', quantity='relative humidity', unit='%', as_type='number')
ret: 80 %
